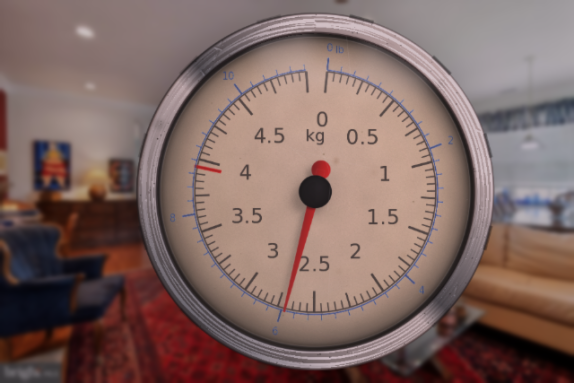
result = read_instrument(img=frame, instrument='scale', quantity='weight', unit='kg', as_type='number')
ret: 2.7 kg
